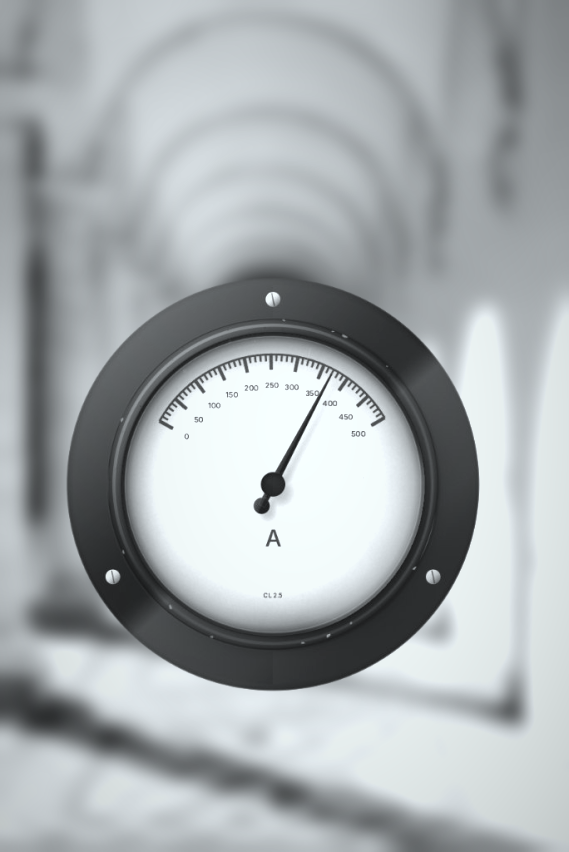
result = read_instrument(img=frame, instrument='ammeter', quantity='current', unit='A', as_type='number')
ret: 370 A
